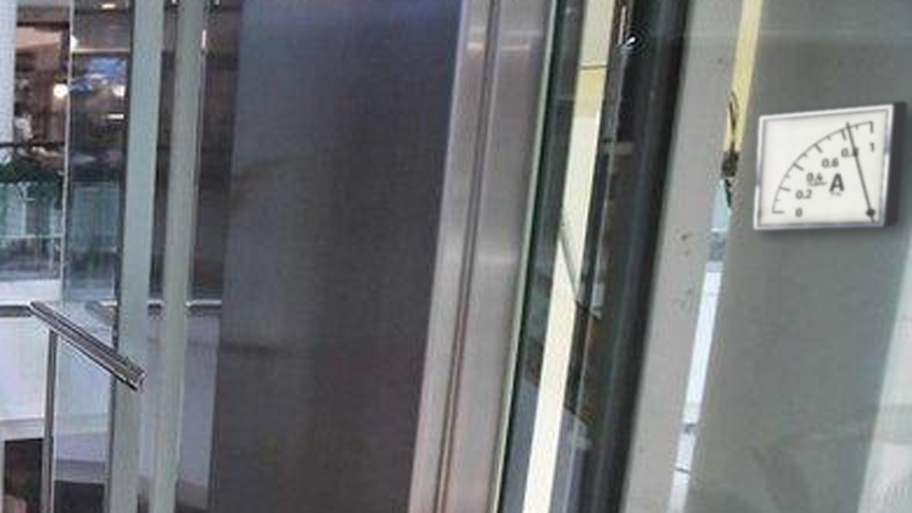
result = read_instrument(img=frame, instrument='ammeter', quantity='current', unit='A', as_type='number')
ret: 0.85 A
